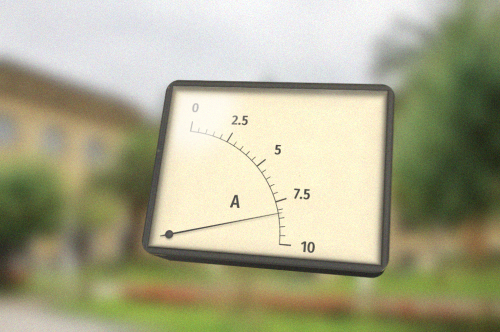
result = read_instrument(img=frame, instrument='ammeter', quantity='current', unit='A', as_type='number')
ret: 8.25 A
